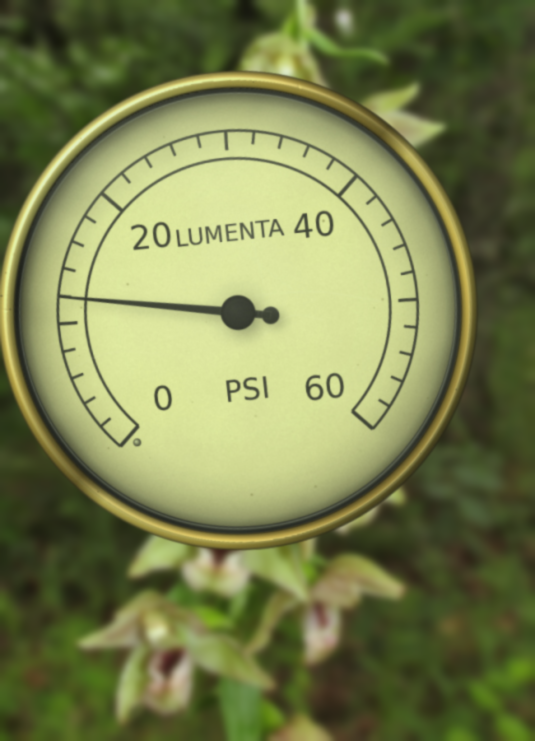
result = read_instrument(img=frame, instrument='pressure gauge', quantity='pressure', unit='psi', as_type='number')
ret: 12 psi
